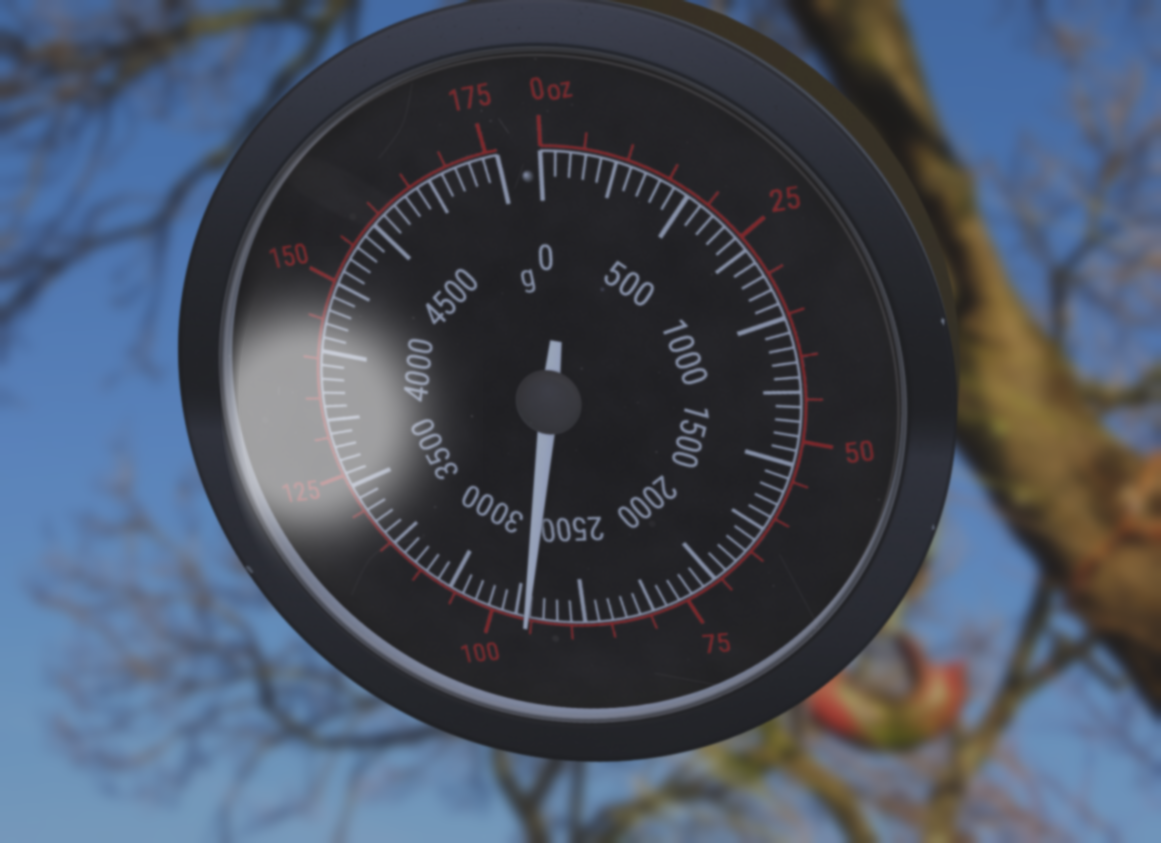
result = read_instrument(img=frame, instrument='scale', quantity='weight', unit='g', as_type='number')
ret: 2700 g
